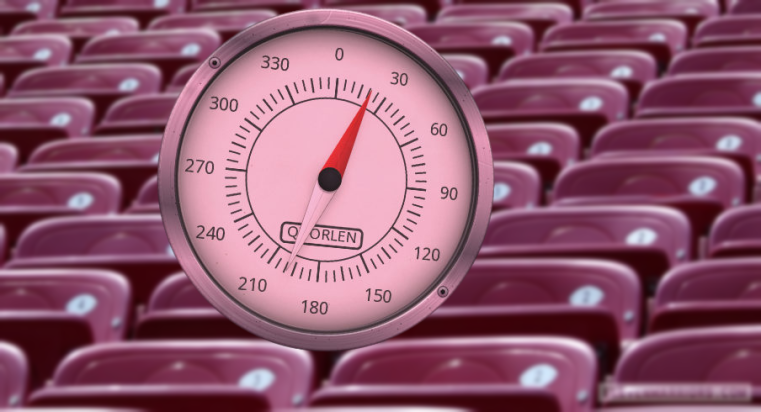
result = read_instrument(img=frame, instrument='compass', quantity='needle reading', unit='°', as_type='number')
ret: 20 °
